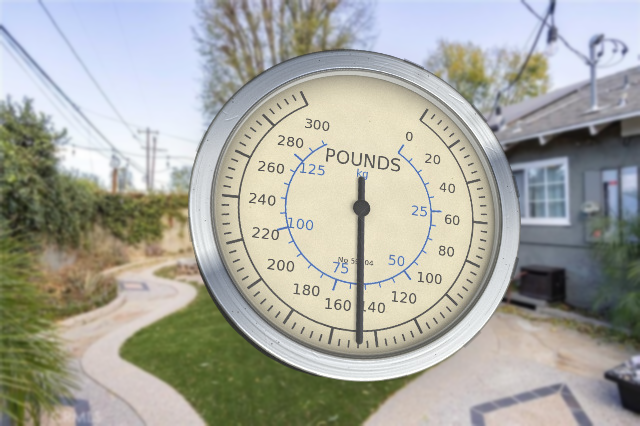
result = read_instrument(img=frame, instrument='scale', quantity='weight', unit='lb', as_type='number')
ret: 148 lb
